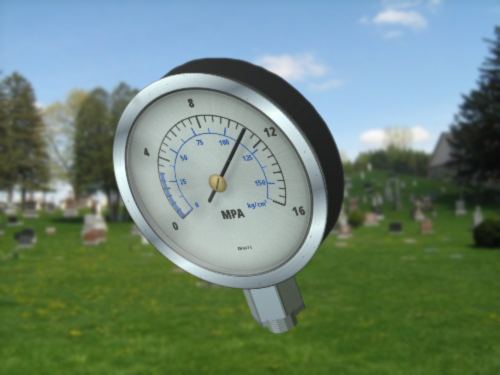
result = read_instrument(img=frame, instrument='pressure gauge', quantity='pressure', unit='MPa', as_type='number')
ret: 11 MPa
